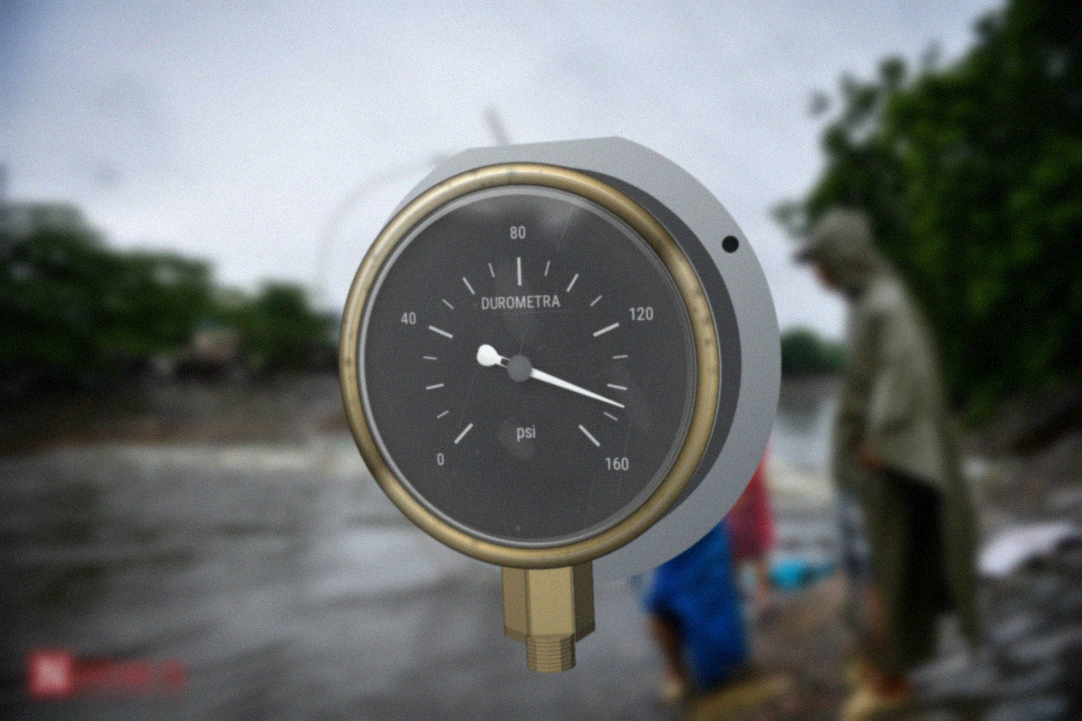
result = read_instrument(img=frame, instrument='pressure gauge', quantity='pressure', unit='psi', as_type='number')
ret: 145 psi
